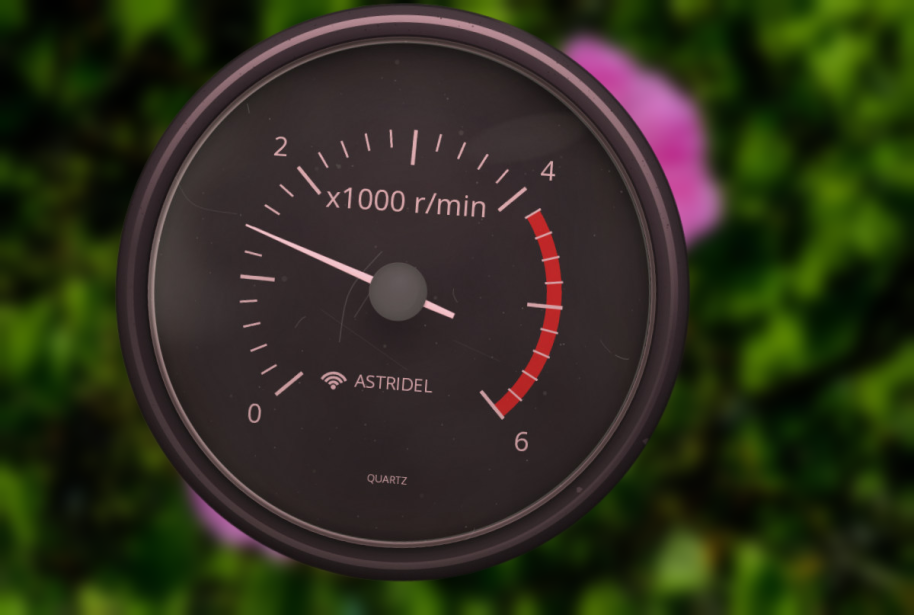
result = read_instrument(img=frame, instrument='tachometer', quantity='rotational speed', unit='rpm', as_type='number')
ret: 1400 rpm
